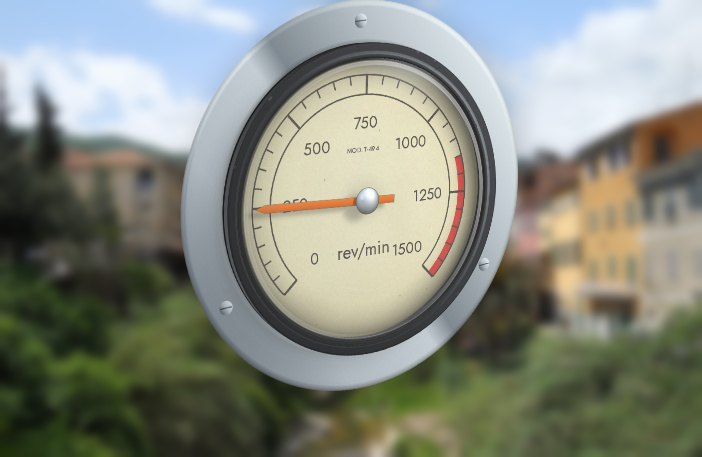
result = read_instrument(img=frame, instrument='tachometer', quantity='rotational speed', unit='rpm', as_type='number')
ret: 250 rpm
